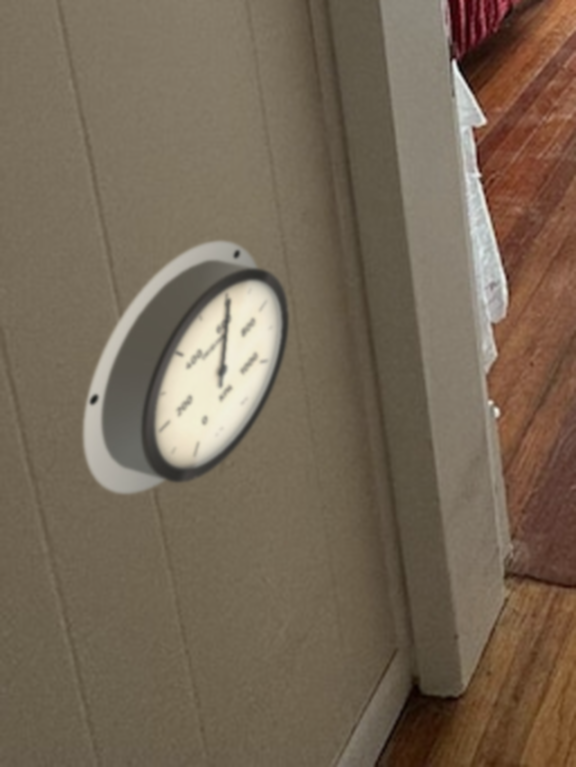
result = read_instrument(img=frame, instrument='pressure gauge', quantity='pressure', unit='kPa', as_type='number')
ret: 600 kPa
